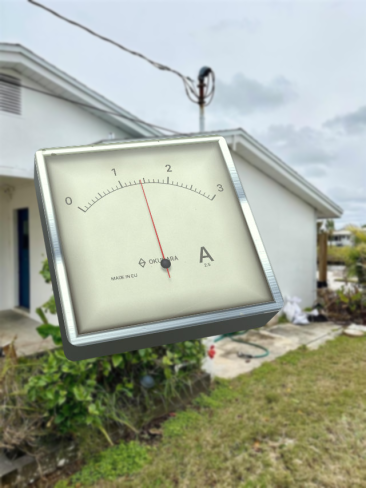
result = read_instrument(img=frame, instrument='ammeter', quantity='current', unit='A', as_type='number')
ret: 1.4 A
